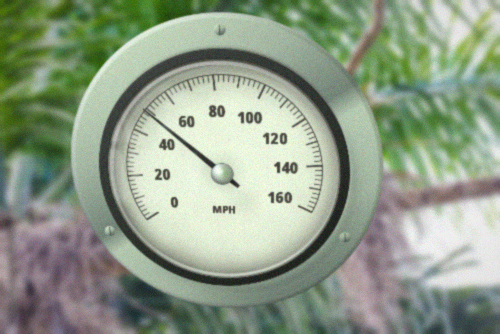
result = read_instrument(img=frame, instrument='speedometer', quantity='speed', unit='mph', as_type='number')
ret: 50 mph
